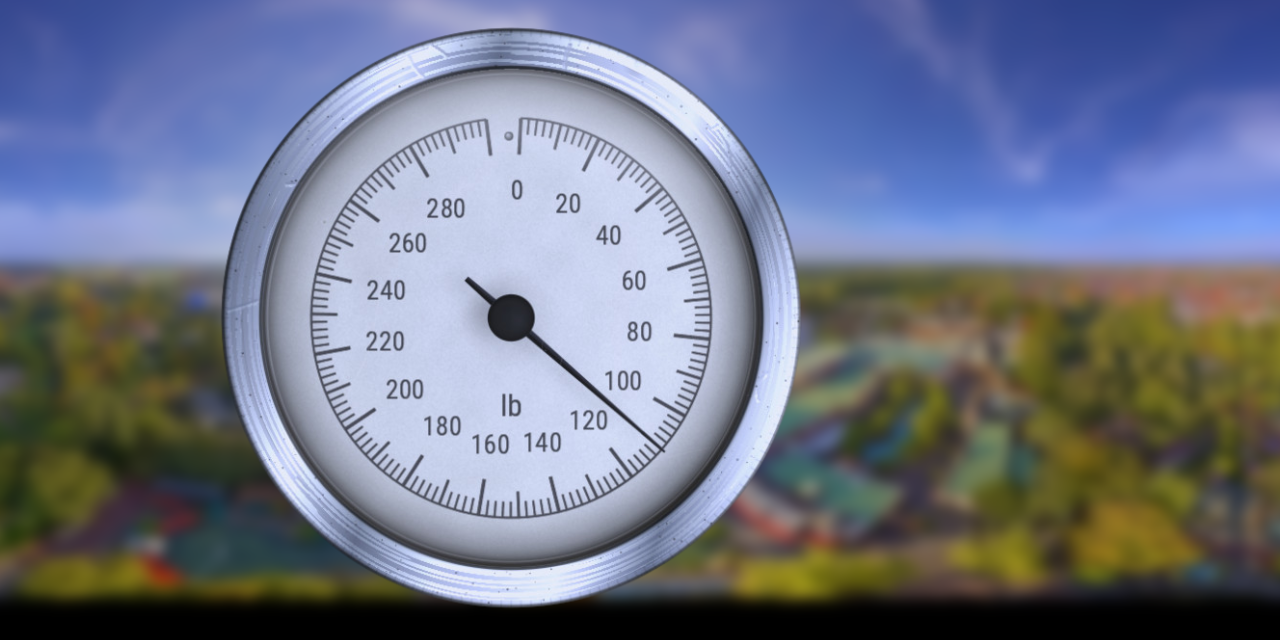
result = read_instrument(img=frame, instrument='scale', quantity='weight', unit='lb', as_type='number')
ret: 110 lb
